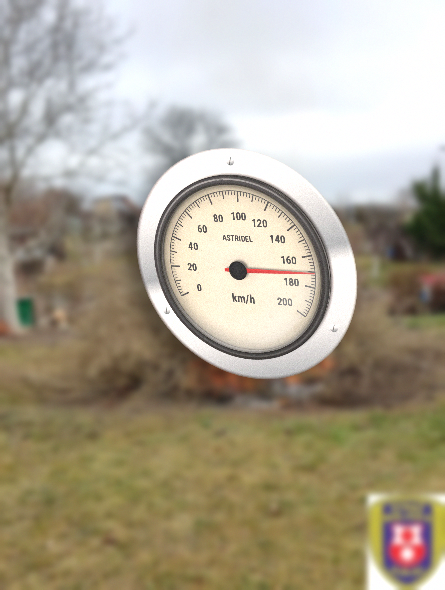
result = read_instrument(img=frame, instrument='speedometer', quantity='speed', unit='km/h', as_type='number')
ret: 170 km/h
